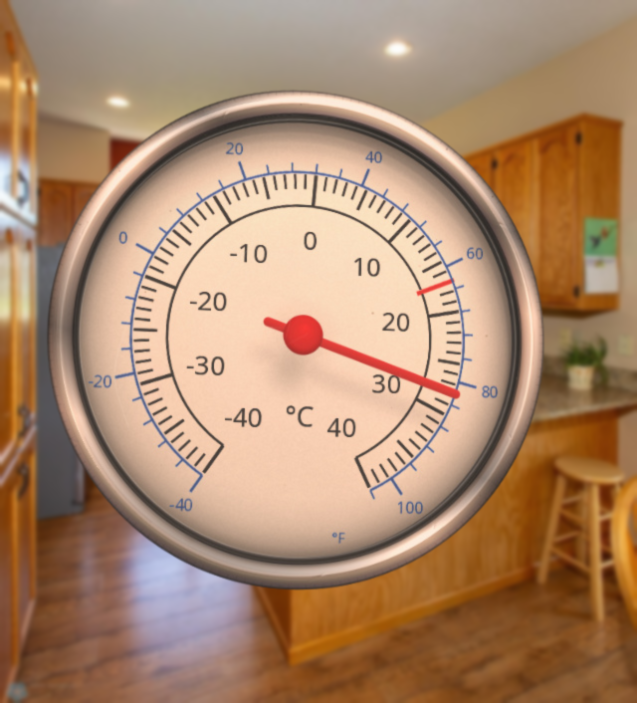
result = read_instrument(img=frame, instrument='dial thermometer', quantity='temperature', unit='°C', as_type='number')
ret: 28 °C
